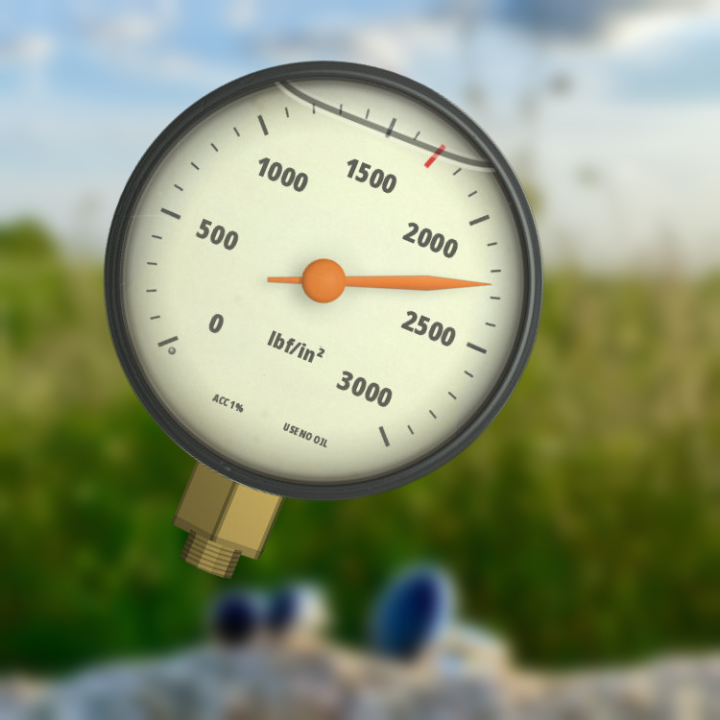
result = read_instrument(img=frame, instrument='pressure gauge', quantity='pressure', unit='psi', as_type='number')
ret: 2250 psi
